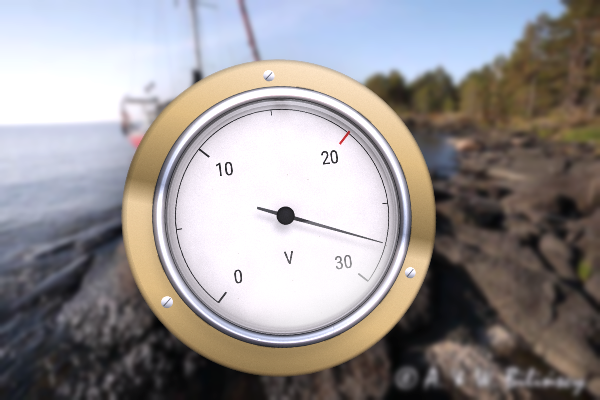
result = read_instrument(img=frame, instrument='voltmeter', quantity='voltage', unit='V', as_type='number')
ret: 27.5 V
